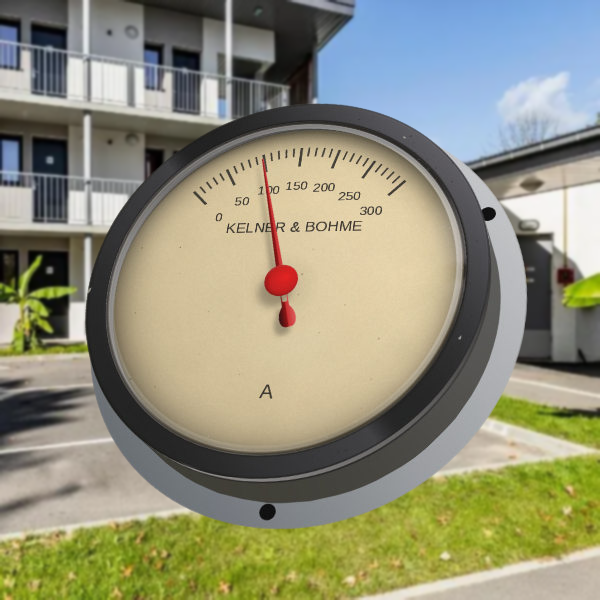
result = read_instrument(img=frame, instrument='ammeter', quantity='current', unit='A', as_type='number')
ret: 100 A
